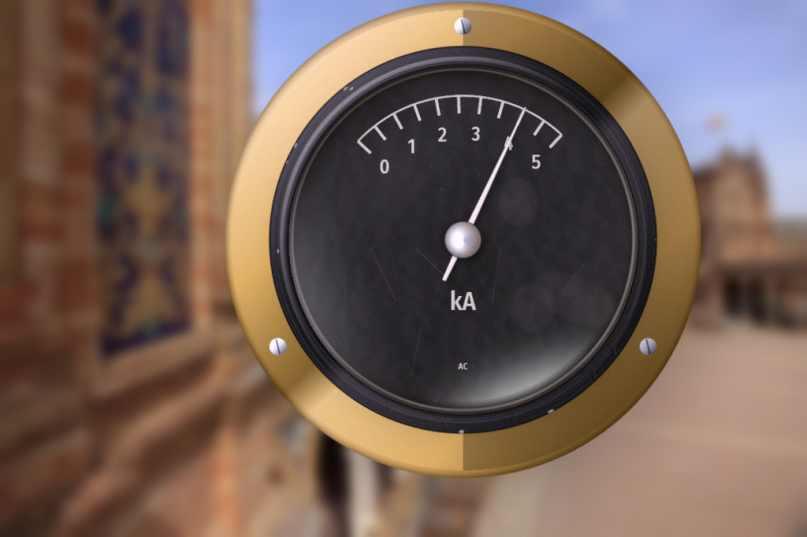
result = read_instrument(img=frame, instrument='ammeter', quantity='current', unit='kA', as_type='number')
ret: 4 kA
